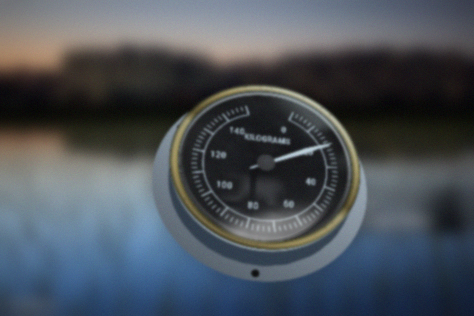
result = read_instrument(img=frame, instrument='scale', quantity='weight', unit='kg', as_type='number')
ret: 20 kg
